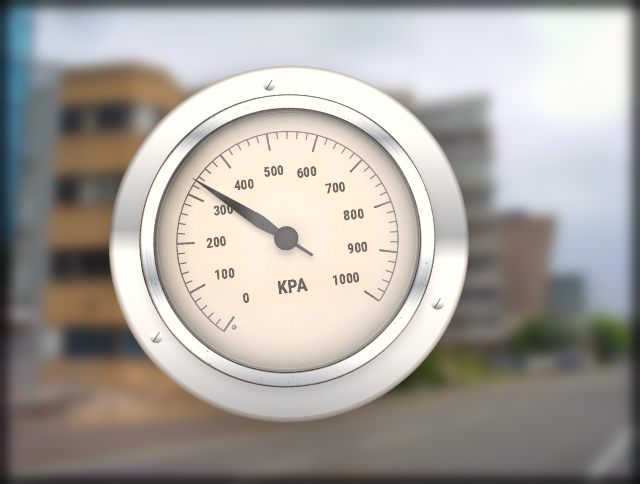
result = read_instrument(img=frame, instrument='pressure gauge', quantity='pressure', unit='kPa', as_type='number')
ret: 330 kPa
